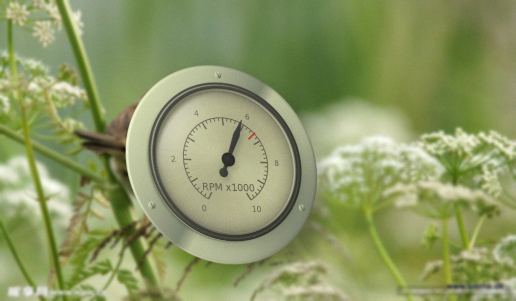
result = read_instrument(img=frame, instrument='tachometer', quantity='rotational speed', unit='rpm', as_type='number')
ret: 5800 rpm
